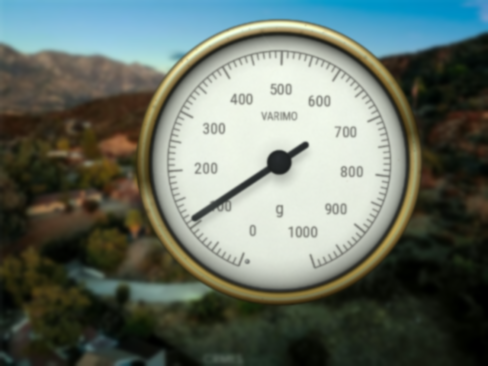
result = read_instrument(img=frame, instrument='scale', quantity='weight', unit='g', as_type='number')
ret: 110 g
